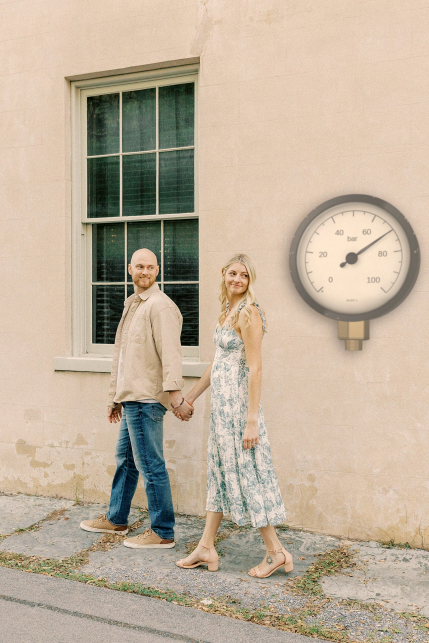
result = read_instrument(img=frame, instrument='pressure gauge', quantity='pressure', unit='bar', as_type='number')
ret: 70 bar
